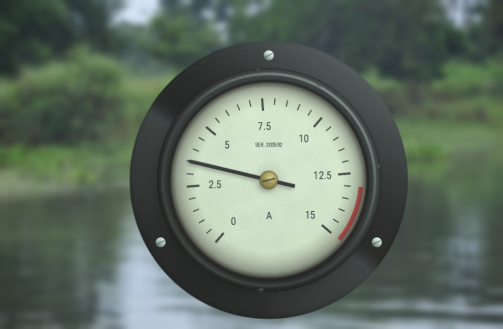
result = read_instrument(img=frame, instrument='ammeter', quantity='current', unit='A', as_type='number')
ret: 3.5 A
